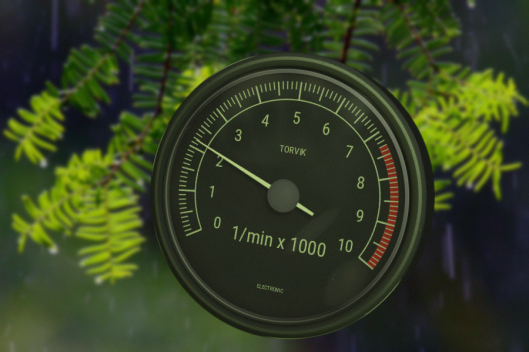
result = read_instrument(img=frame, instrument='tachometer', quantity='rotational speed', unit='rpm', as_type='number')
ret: 2200 rpm
